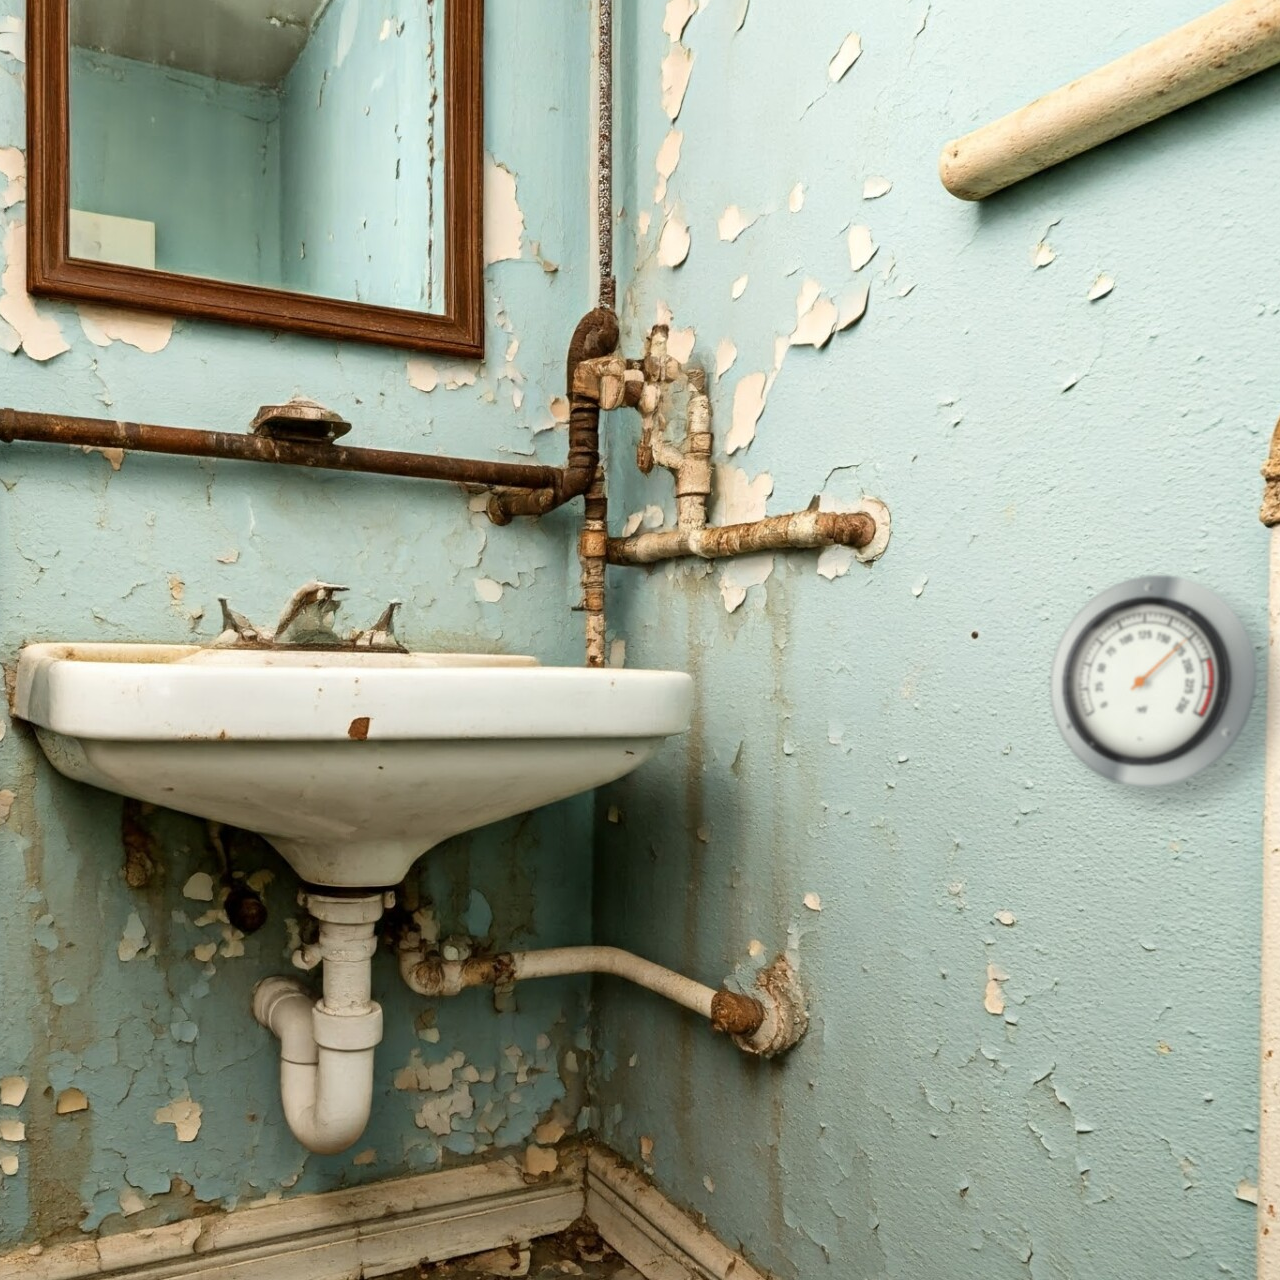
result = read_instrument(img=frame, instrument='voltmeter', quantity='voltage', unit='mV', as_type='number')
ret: 175 mV
